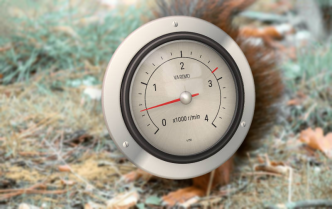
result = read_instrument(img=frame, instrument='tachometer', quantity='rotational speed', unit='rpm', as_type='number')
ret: 500 rpm
